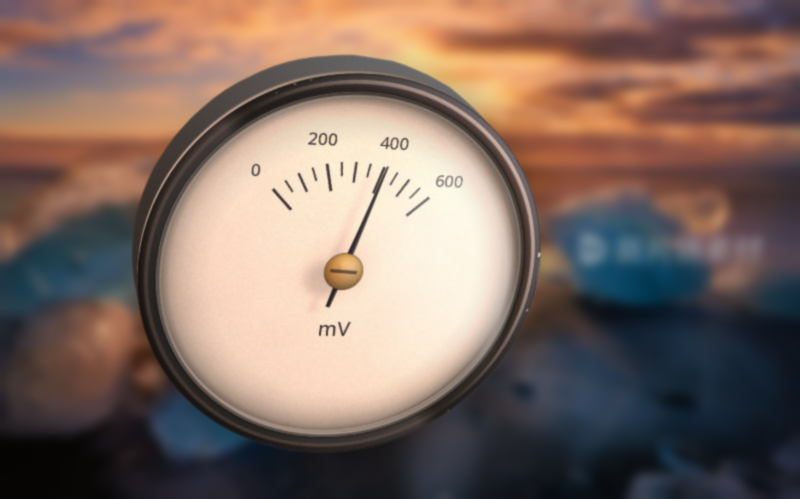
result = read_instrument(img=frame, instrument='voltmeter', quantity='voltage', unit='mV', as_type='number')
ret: 400 mV
